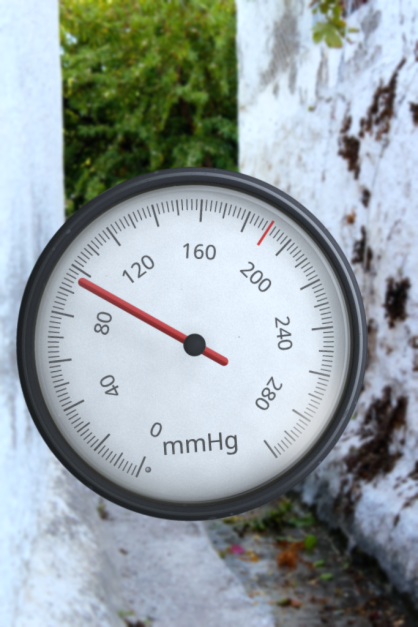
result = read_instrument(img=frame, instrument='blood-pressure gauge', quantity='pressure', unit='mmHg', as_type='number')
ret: 96 mmHg
